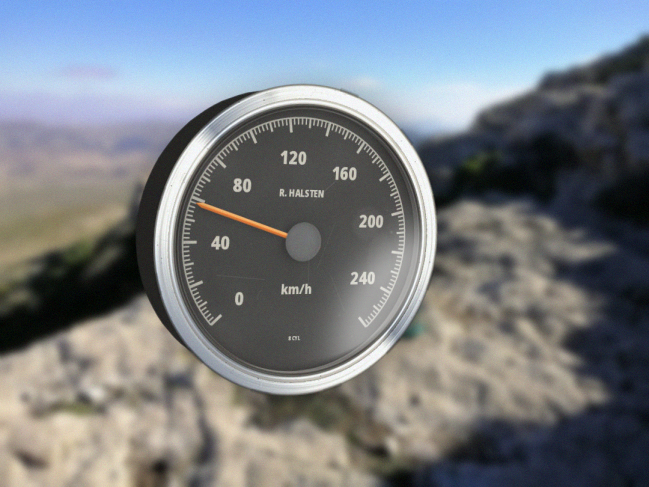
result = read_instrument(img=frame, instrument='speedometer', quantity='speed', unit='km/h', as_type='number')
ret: 58 km/h
